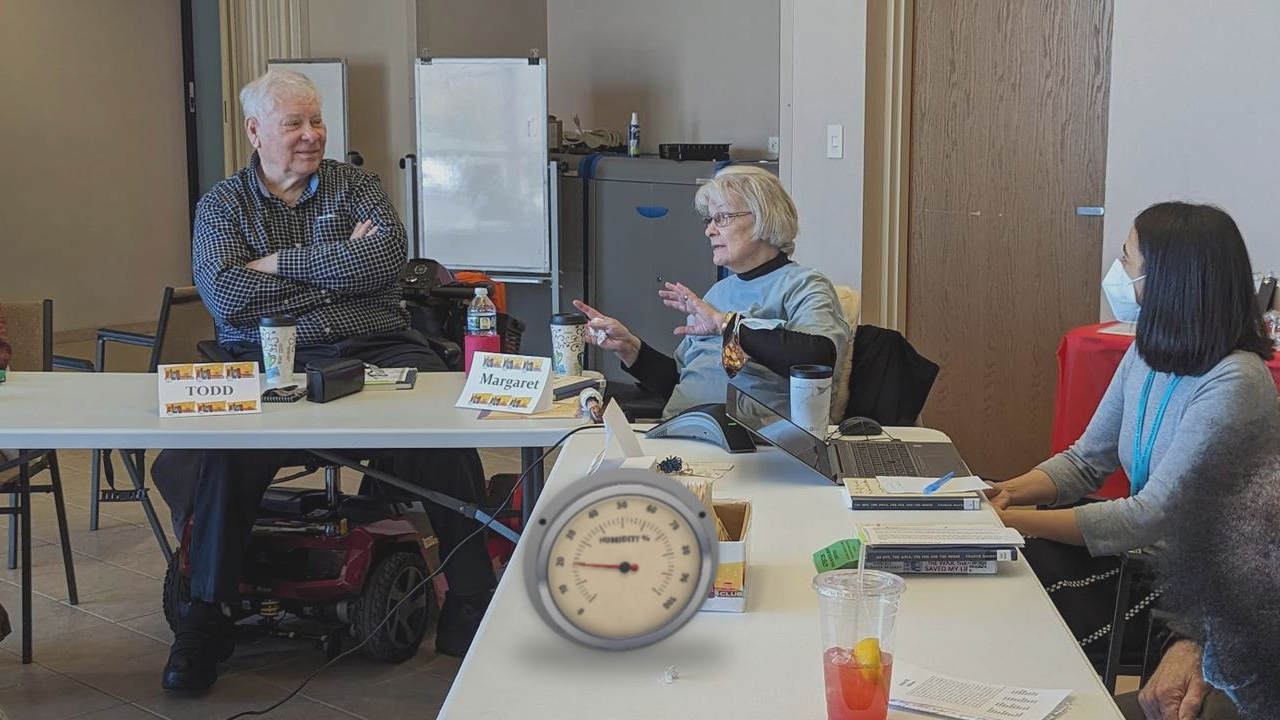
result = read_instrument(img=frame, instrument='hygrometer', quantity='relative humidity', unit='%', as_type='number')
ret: 20 %
